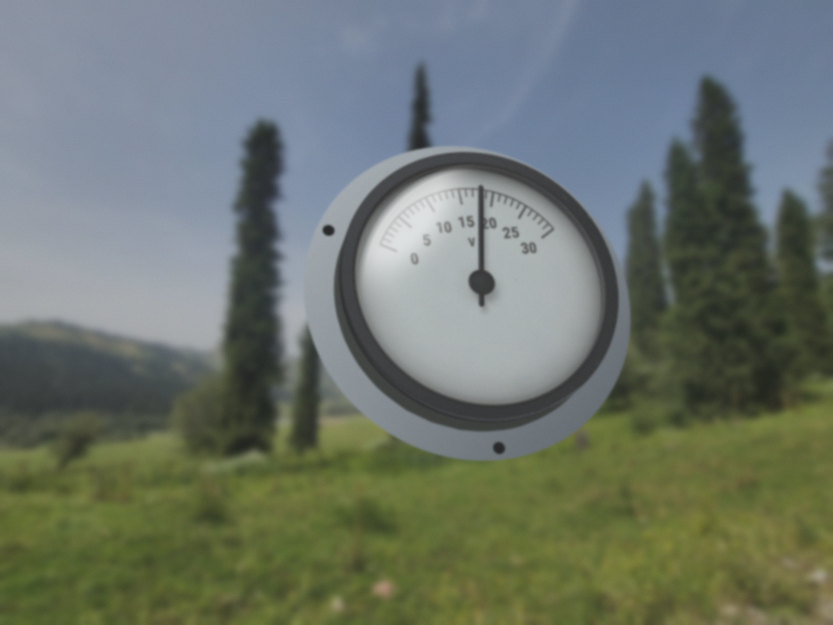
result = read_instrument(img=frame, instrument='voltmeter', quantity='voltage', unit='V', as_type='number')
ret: 18 V
